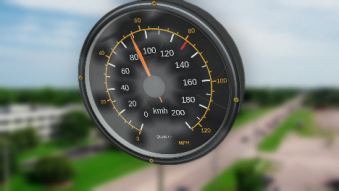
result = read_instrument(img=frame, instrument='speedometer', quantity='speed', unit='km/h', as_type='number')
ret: 90 km/h
